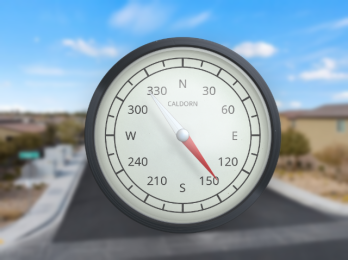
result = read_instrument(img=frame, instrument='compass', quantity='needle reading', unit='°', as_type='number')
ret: 142.5 °
